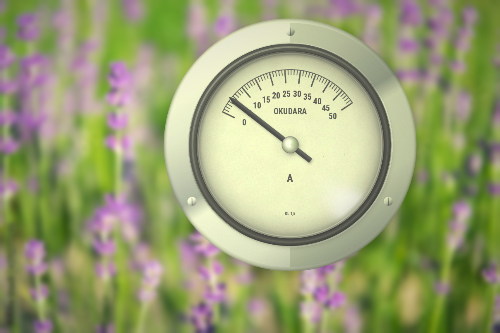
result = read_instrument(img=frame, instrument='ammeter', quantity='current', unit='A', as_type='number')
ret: 5 A
